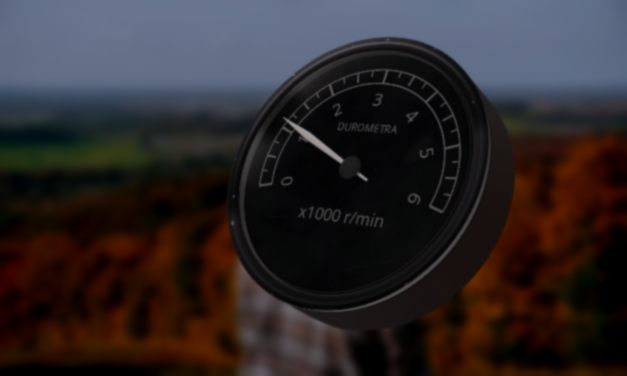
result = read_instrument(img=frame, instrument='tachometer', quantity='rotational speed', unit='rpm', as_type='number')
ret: 1125 rpm
